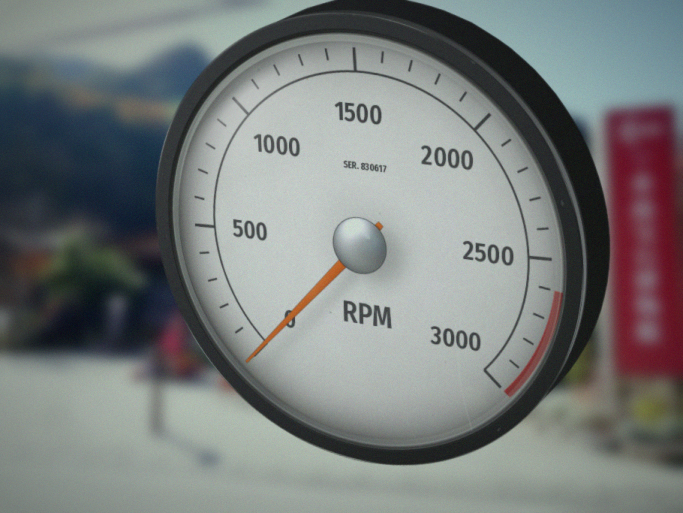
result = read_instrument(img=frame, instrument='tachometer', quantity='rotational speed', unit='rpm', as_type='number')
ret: 0 rpm
